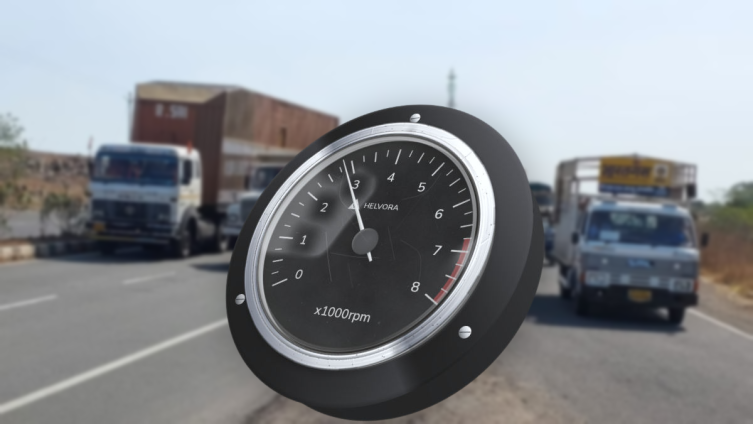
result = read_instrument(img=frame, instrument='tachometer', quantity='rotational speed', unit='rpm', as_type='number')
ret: 2875 rpm
